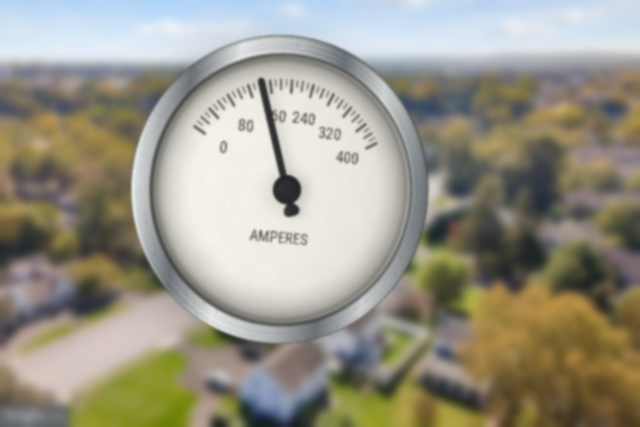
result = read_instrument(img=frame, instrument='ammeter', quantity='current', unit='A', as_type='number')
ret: 140 A
